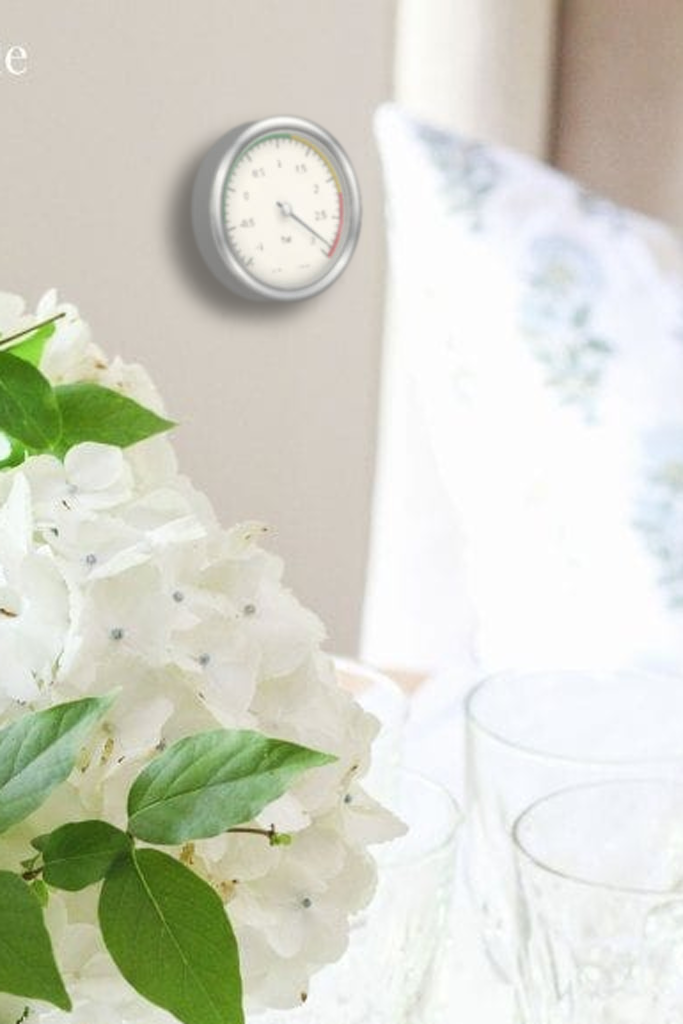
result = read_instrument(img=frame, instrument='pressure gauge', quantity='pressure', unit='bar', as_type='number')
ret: 2.9 bar
